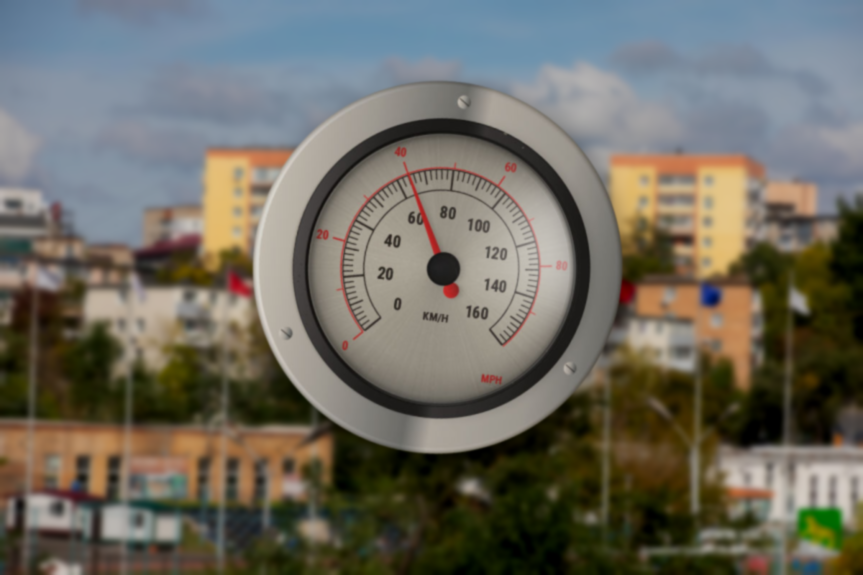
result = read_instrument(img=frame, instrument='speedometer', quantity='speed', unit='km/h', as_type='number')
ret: 64 km/h
